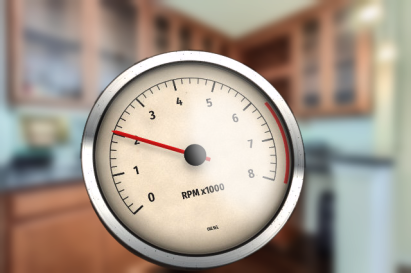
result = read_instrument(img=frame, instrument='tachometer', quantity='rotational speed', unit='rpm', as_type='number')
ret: 2000 rpm
